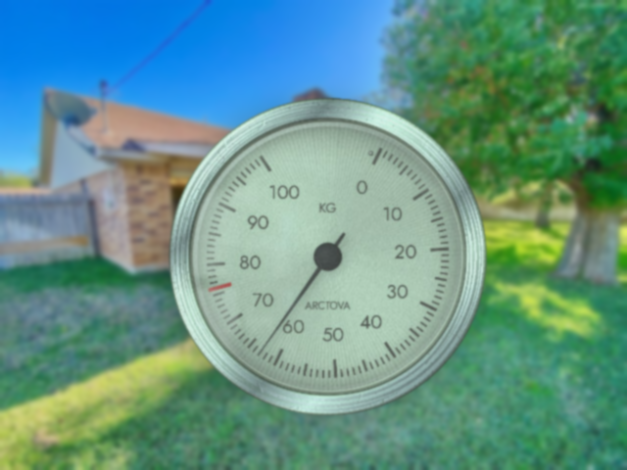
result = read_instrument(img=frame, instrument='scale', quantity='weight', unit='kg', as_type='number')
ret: 63 kg
